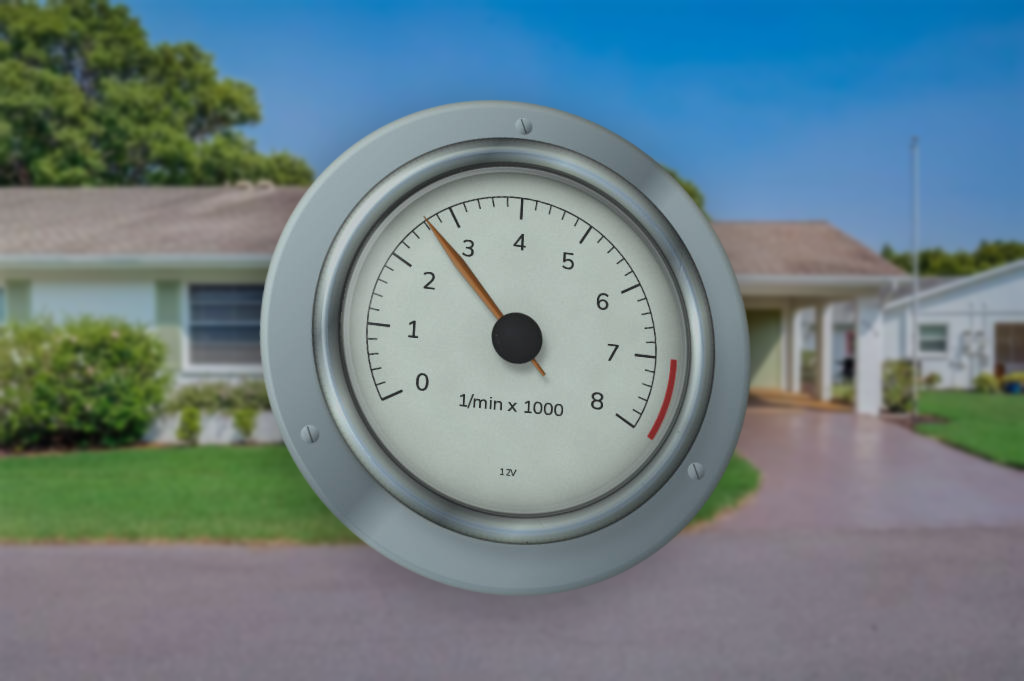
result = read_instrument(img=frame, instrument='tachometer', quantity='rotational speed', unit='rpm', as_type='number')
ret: 2600 rpm
